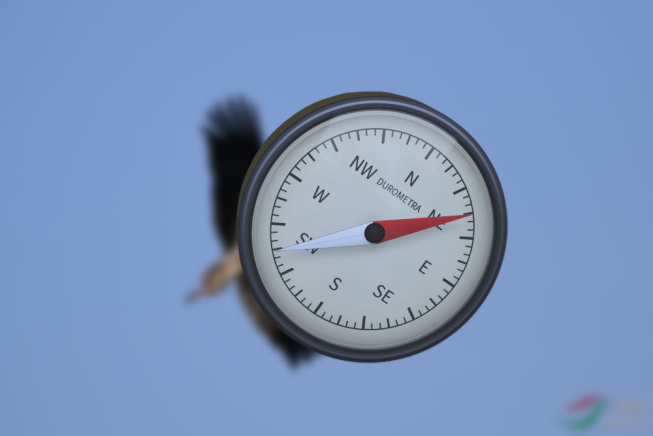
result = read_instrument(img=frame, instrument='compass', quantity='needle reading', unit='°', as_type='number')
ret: 45 °
